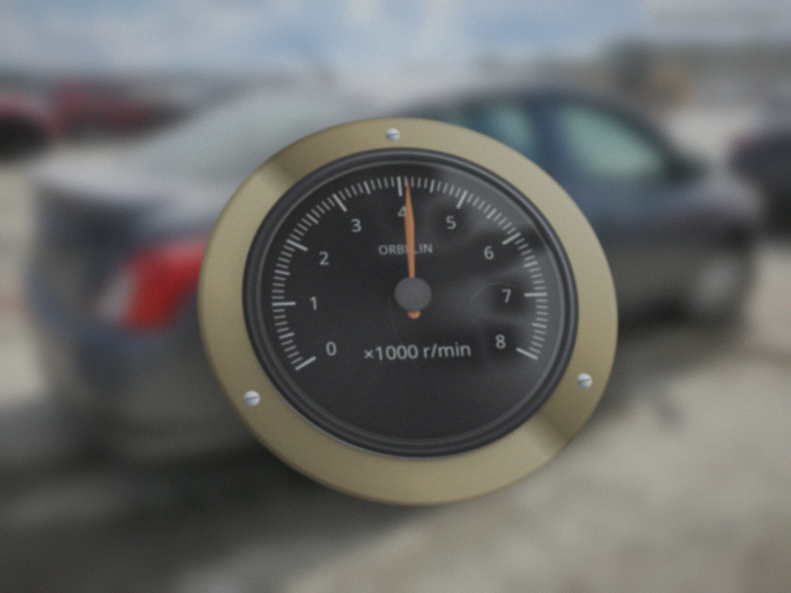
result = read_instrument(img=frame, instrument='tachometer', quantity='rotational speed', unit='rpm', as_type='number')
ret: 4100 rpm
